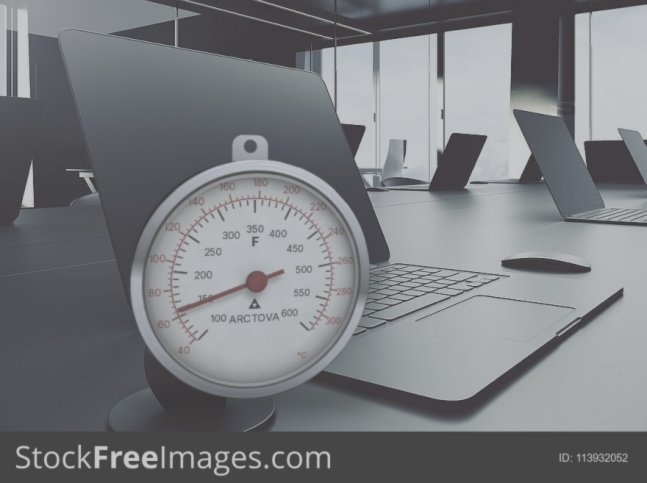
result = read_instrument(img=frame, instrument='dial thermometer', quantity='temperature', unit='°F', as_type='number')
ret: 150 °F
